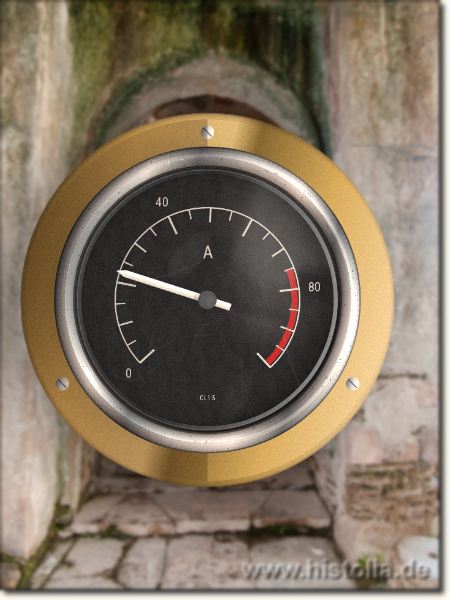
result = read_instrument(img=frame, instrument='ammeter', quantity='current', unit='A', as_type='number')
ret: 22.5 A
